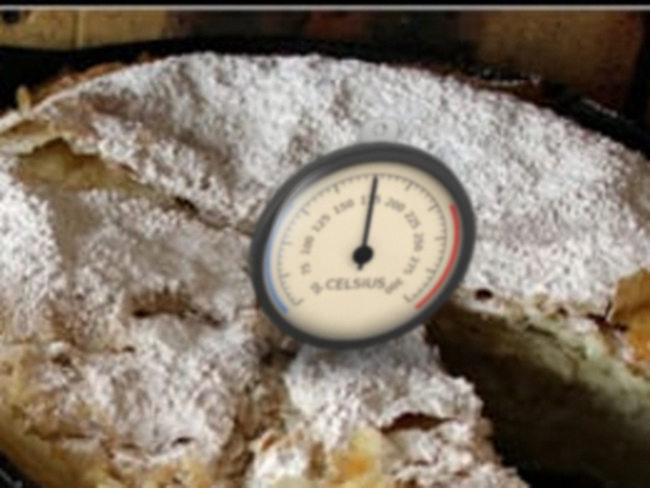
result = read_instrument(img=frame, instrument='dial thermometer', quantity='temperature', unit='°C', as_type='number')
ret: 175 °C
